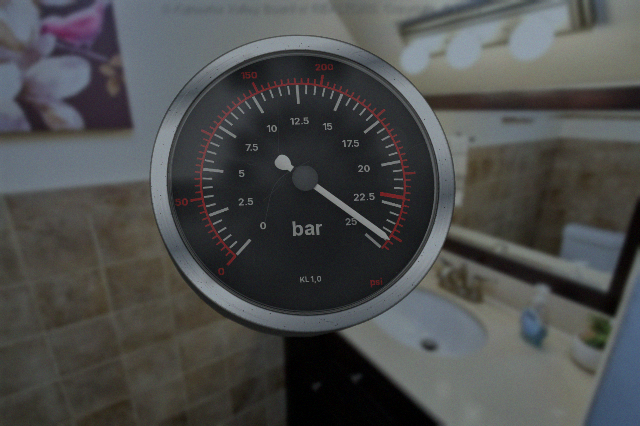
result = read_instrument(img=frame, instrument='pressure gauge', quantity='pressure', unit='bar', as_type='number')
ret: 24.5 bar
